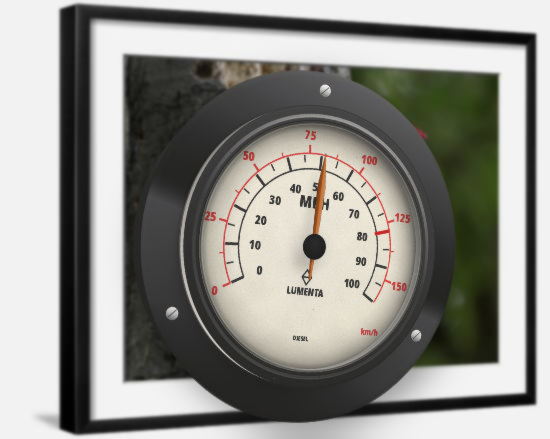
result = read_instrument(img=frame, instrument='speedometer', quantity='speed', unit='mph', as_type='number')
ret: 50 mph
